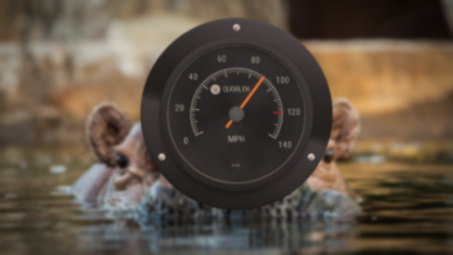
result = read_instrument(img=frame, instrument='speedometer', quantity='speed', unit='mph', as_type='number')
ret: 90 mph
